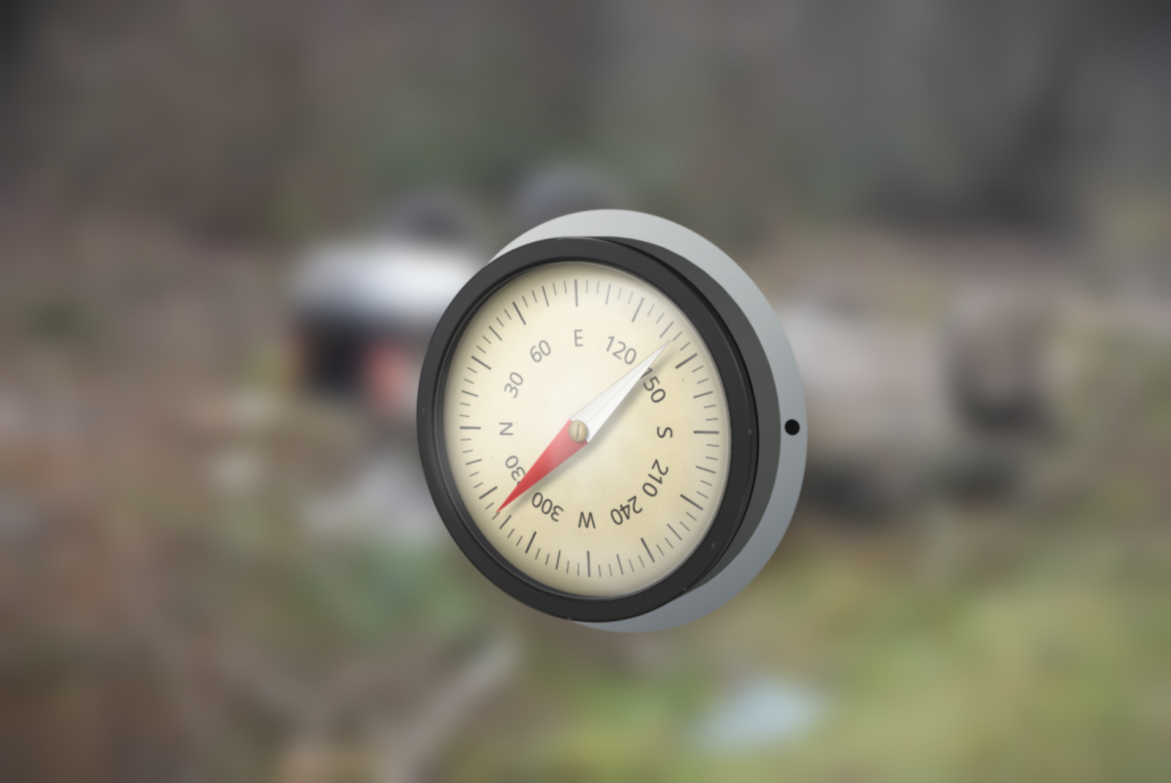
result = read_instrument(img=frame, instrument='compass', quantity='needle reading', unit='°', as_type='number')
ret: 320 °
